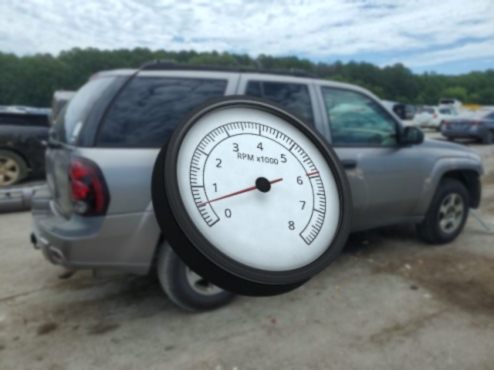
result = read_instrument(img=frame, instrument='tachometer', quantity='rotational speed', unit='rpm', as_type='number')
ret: 500 rpm
